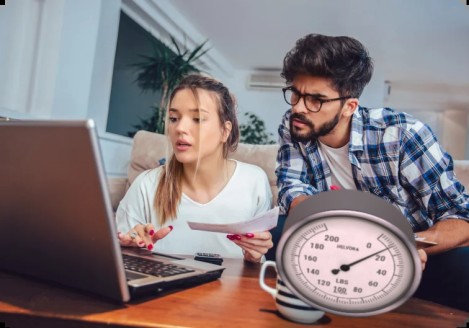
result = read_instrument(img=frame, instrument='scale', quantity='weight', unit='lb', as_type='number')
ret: 10 lb
